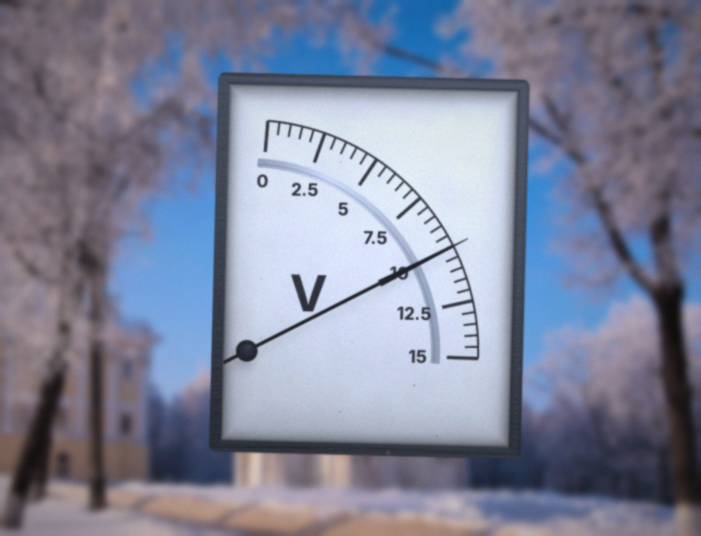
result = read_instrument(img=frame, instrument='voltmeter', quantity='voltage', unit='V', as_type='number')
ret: 10 V
